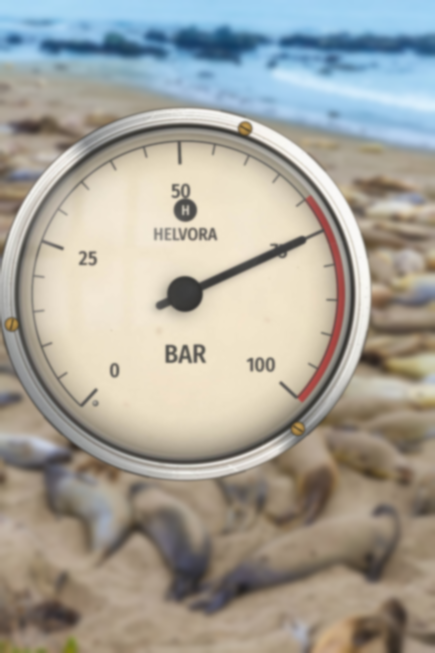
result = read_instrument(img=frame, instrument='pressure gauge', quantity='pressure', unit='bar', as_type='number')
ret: 75 bar
